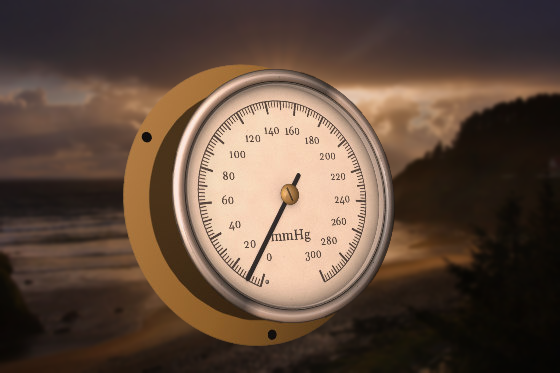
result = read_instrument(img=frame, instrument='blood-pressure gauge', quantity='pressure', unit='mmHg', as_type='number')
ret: 10 mmHg
